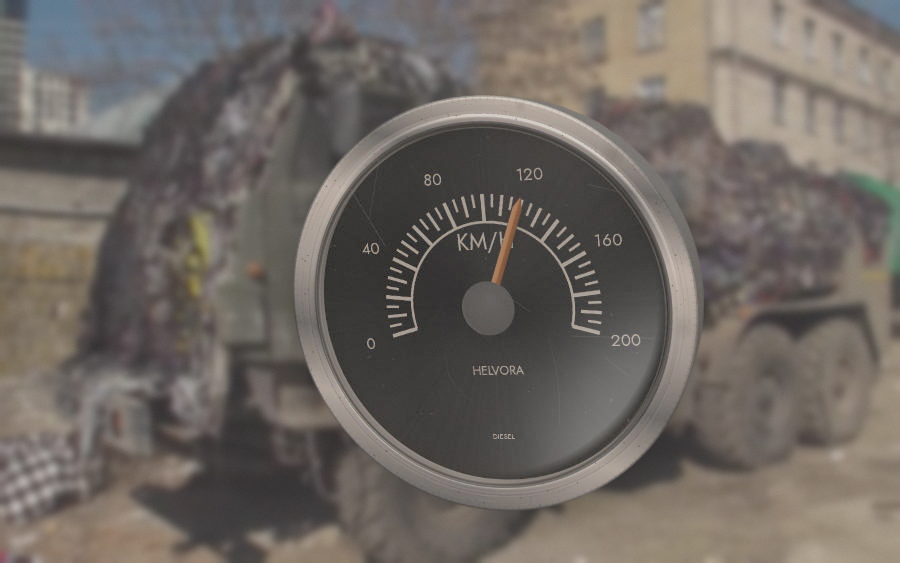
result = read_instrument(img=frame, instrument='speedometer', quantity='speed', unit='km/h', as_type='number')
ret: 120 km/h
